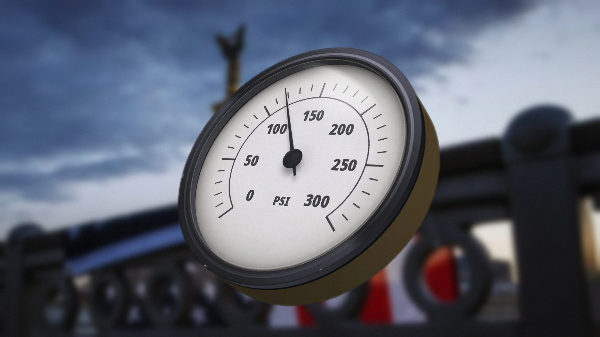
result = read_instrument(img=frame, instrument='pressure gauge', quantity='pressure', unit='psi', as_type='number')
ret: 120 psi
